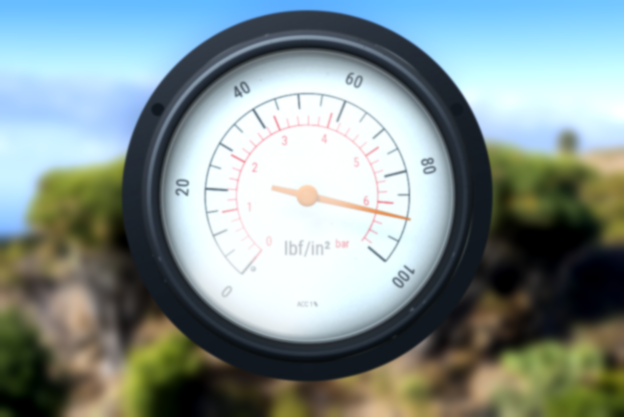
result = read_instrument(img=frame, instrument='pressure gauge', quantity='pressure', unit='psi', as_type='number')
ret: 90 psi
